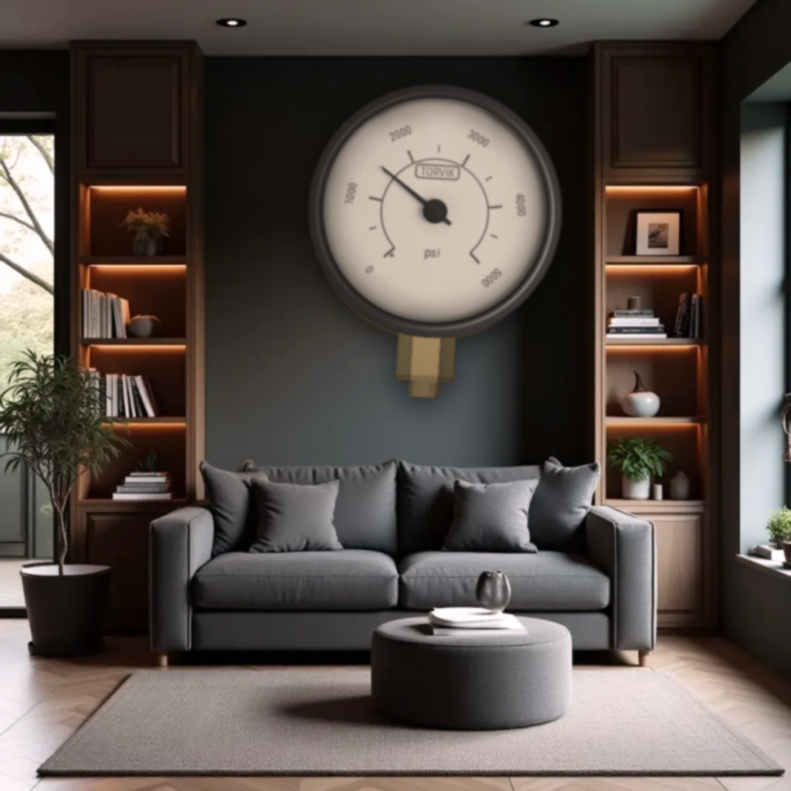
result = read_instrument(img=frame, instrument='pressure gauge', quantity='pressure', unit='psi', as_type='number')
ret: 1500 psi
